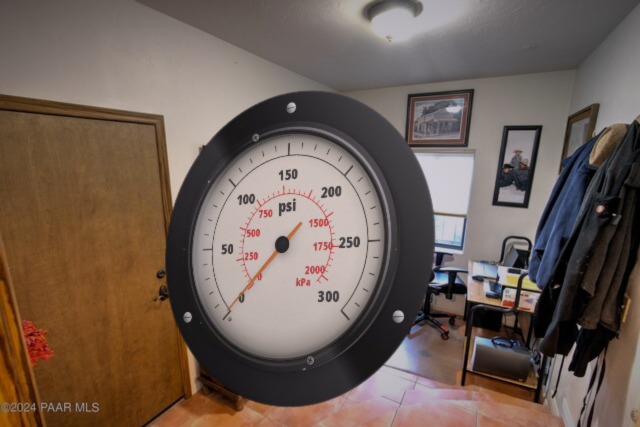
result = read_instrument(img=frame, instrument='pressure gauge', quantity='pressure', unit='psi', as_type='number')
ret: 0 psi
